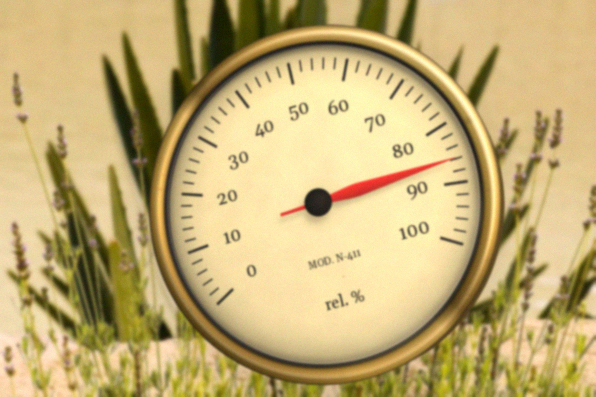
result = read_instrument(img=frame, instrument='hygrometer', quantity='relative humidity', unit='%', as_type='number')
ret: 86 %
